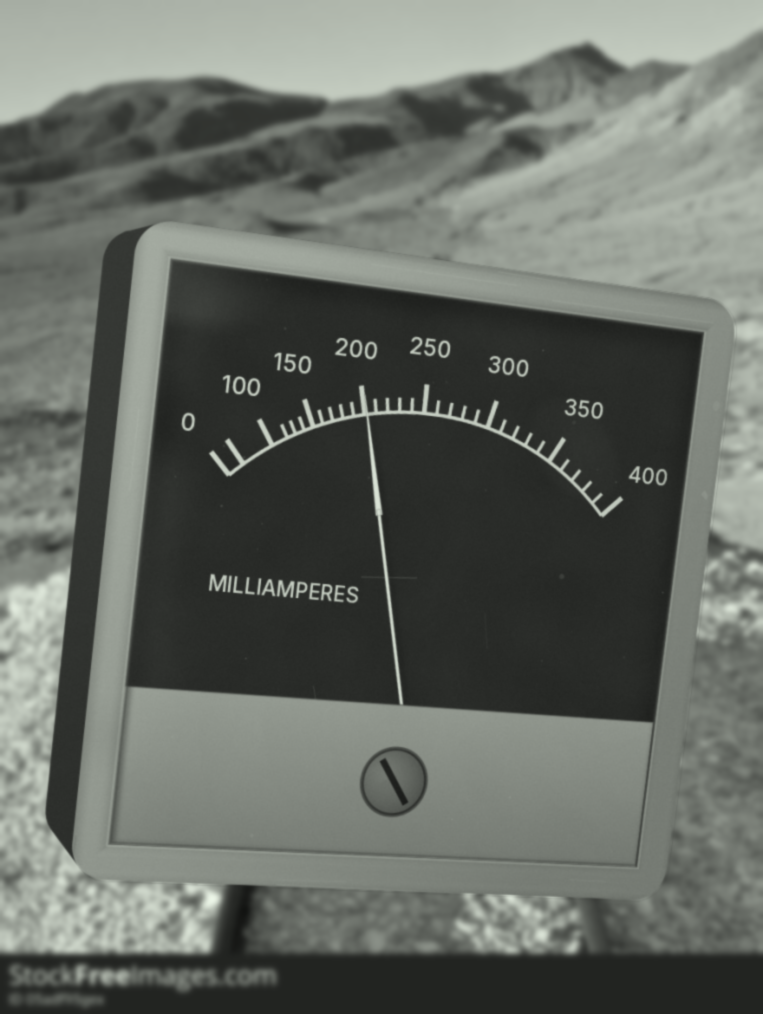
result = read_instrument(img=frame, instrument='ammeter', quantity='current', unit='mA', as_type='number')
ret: 200 mA
